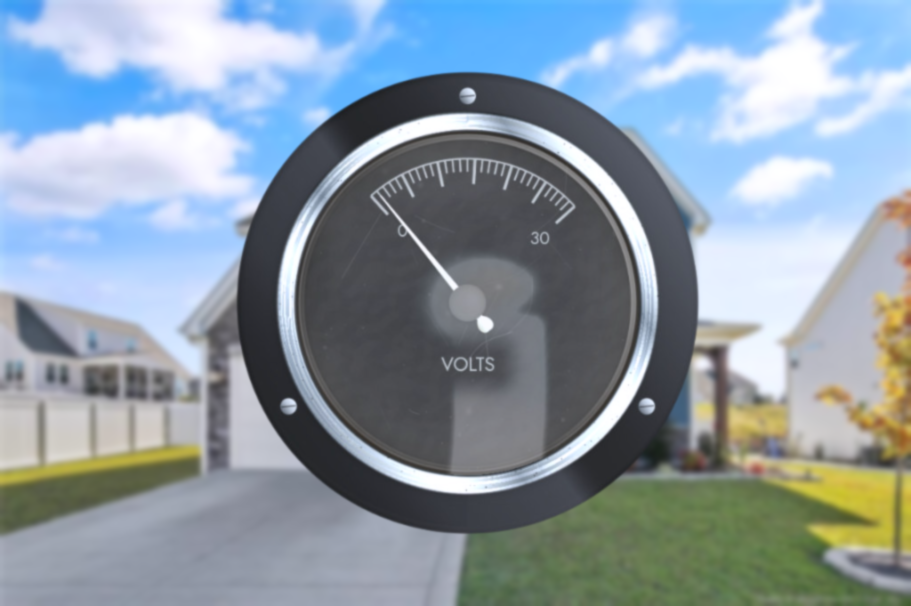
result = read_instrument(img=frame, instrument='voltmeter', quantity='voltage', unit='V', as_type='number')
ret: 1 V
